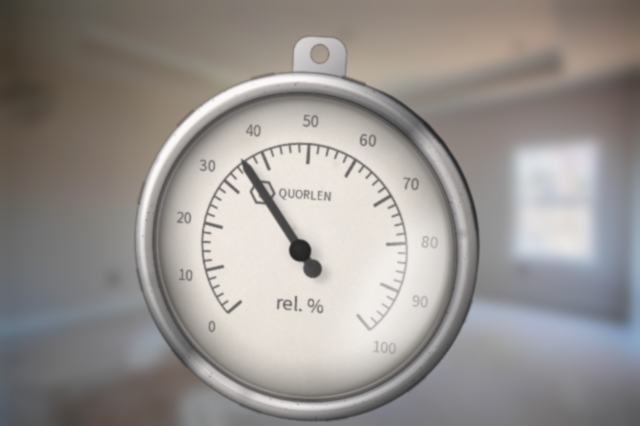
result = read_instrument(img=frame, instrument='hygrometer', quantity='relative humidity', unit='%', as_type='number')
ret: 36 %
